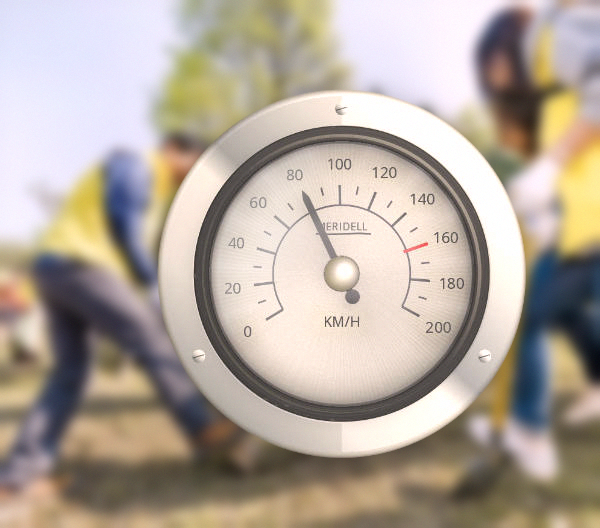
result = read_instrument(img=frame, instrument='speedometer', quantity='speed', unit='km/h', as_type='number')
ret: 80 km/h
